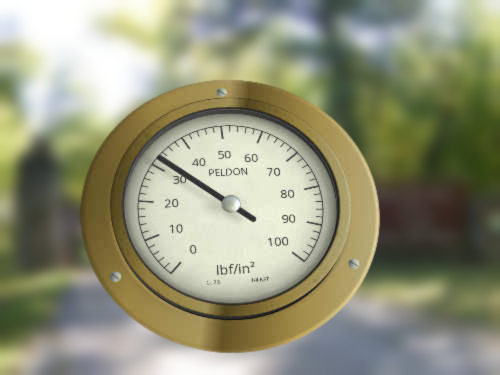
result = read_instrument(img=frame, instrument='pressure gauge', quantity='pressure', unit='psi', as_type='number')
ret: 32 psi
